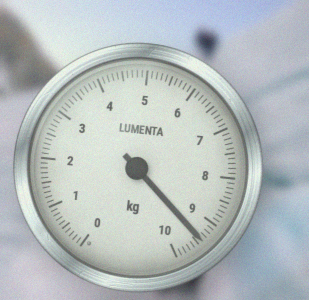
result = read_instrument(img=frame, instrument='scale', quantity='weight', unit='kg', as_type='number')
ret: 9.4 kg
